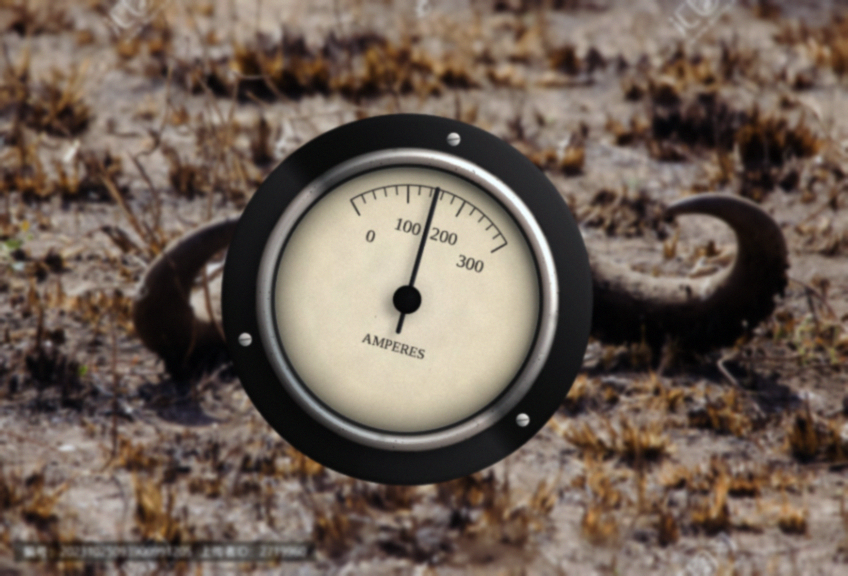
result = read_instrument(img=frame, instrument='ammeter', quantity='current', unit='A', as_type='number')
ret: 150 A
